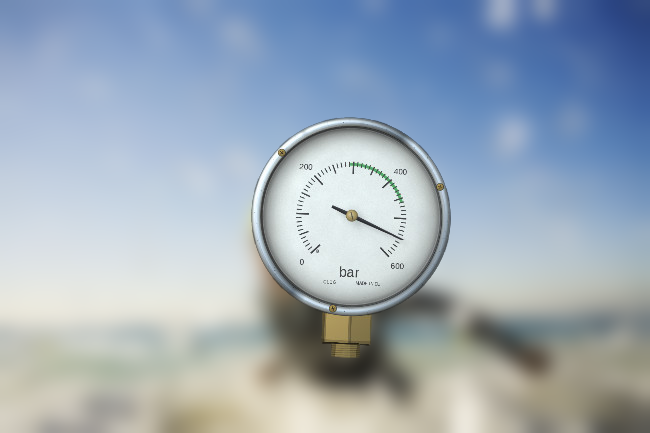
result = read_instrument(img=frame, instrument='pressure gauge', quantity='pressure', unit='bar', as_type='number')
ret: 550 bar
